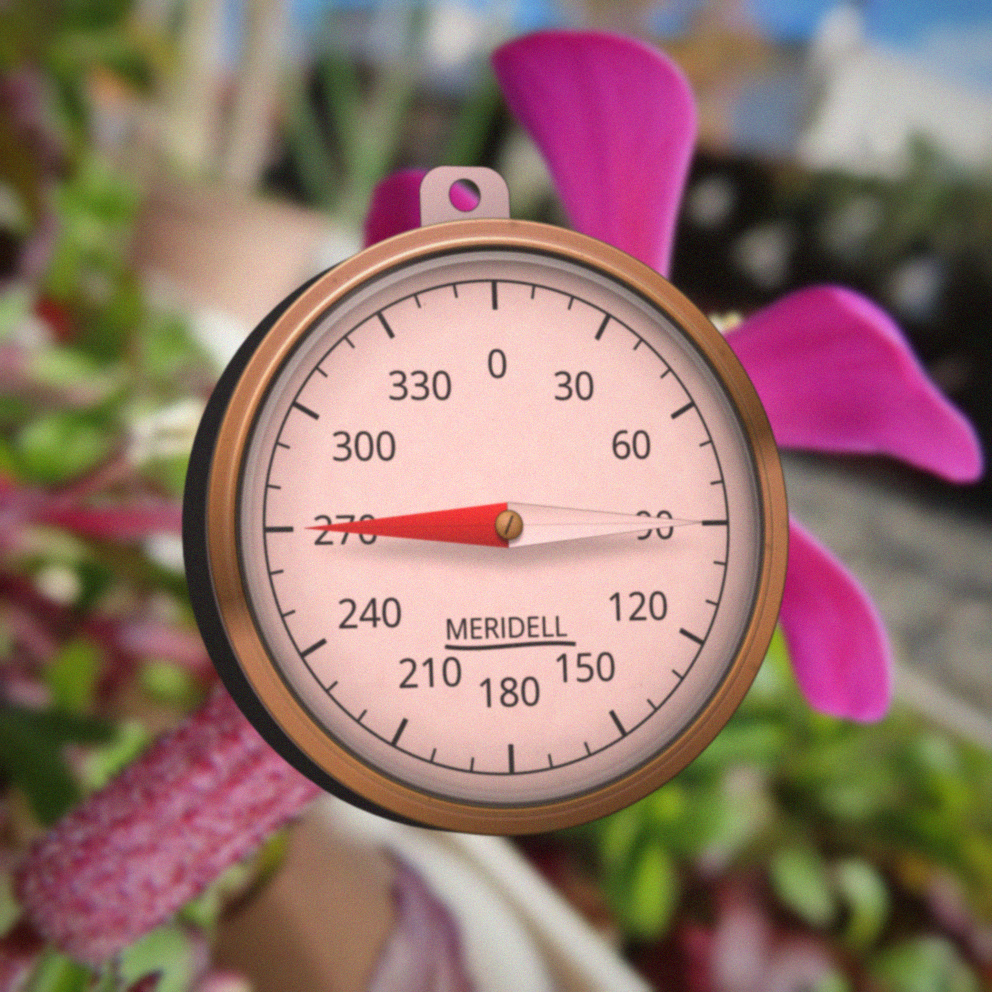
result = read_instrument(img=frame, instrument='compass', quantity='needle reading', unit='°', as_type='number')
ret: 270 °
